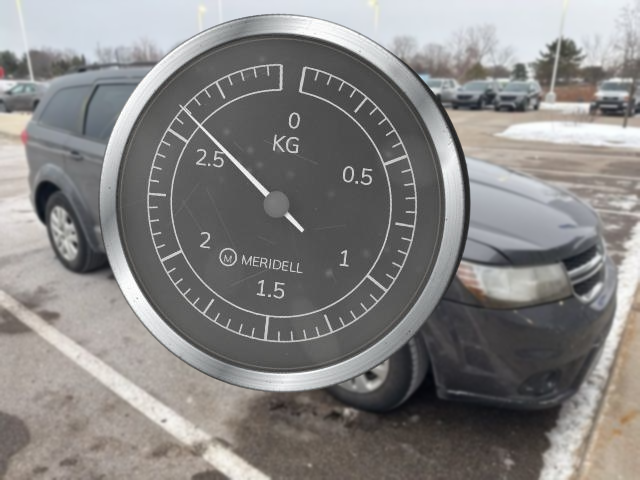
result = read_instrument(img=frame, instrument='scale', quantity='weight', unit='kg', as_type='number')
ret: 2.6 kg
